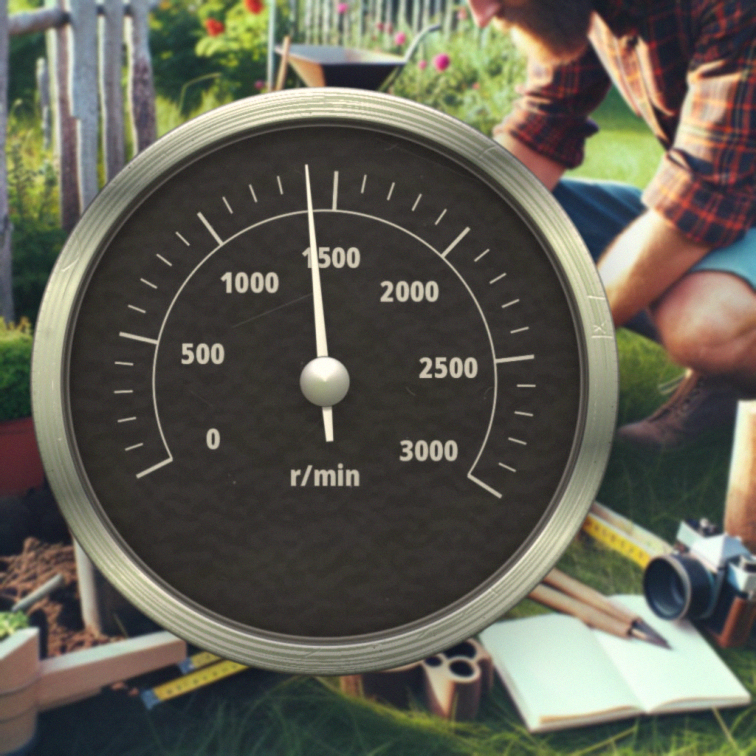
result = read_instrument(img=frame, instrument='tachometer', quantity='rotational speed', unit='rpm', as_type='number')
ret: 1400 rpm
